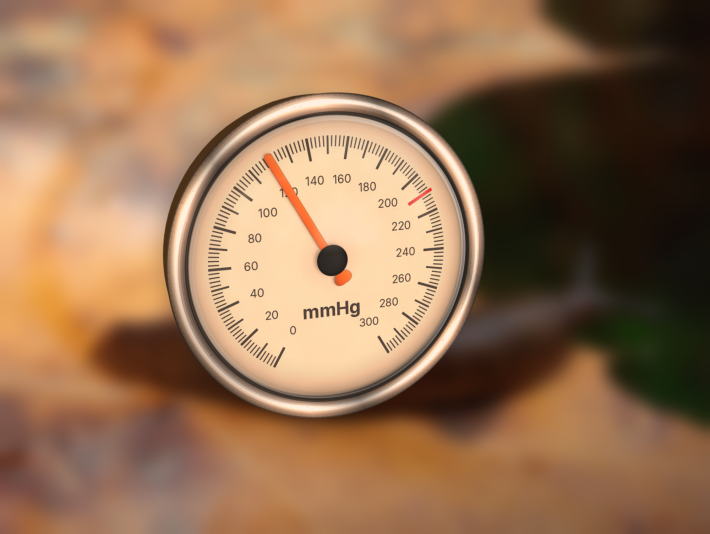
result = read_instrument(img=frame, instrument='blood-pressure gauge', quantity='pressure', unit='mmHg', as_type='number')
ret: 120 mmHg
